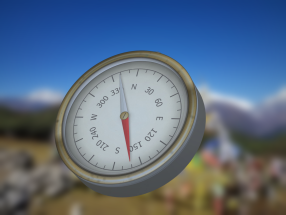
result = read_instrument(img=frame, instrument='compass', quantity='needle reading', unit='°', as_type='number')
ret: 160 °
